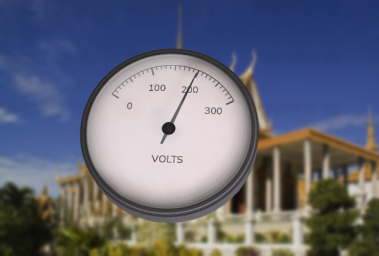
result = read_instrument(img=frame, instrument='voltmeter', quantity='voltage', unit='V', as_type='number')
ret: 200 V
